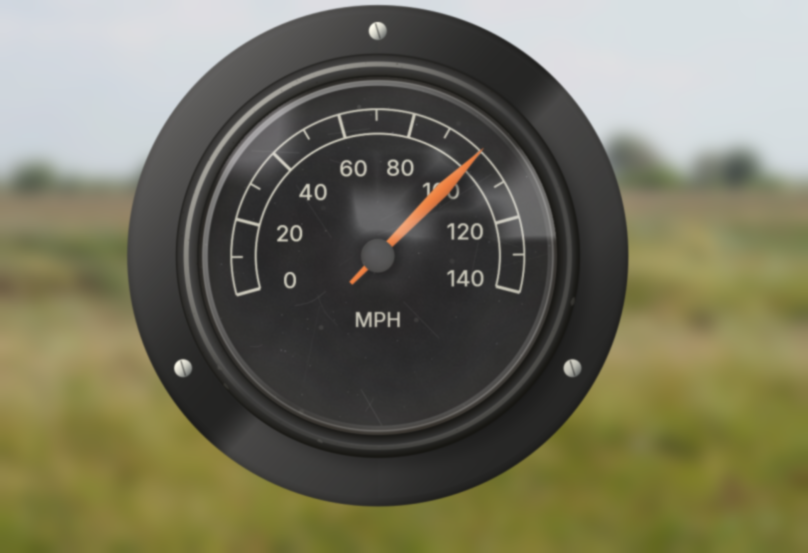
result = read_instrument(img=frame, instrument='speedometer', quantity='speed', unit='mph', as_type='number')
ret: 100 mph
